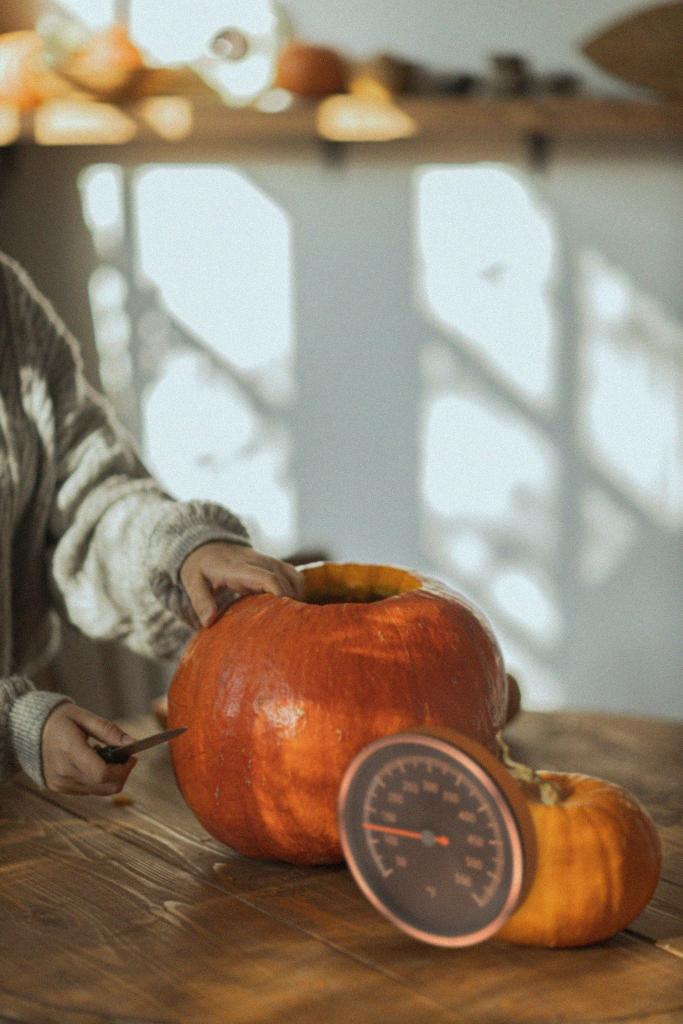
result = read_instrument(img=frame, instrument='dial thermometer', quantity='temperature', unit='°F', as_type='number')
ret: 125 °F
